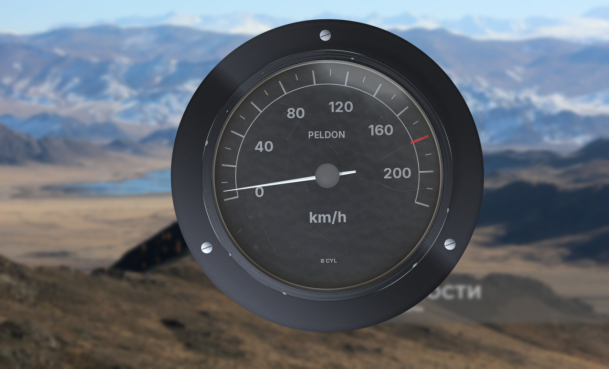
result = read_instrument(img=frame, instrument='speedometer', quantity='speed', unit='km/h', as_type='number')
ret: 5 km/h
